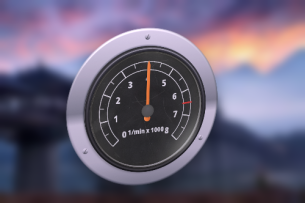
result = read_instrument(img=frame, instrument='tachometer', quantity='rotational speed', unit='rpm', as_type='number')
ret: 4000 rpm
